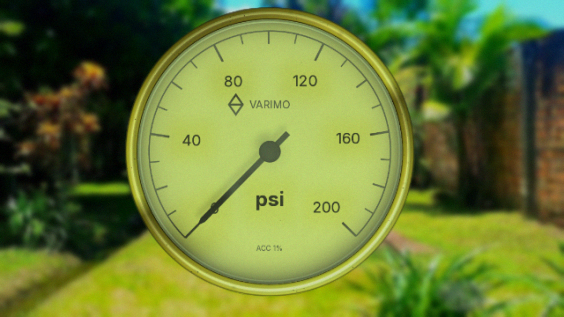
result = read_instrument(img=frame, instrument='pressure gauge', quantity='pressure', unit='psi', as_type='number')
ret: 0 psi
